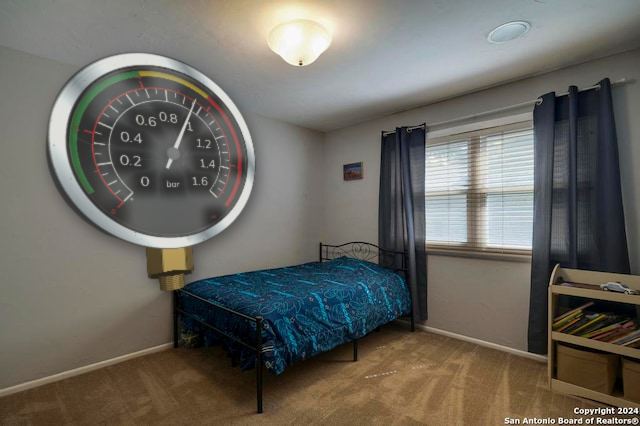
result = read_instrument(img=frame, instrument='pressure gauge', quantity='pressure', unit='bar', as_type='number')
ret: 0.95 bar
